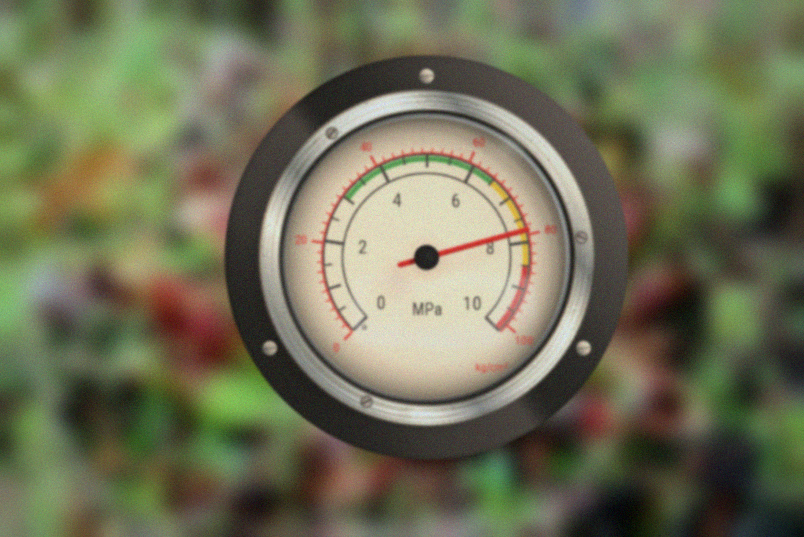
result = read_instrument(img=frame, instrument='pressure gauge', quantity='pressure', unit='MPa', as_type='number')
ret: 7.75 MPa
